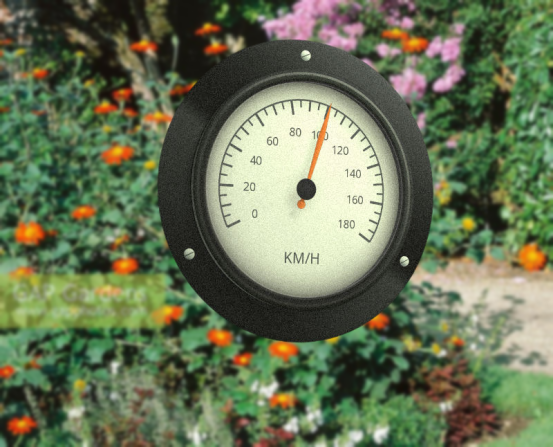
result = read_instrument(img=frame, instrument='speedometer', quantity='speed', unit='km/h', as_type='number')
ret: 100 km/h
